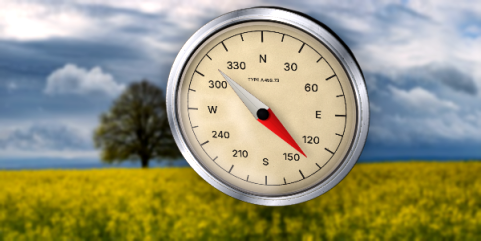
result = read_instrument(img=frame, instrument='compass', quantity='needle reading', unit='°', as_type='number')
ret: 135 °
